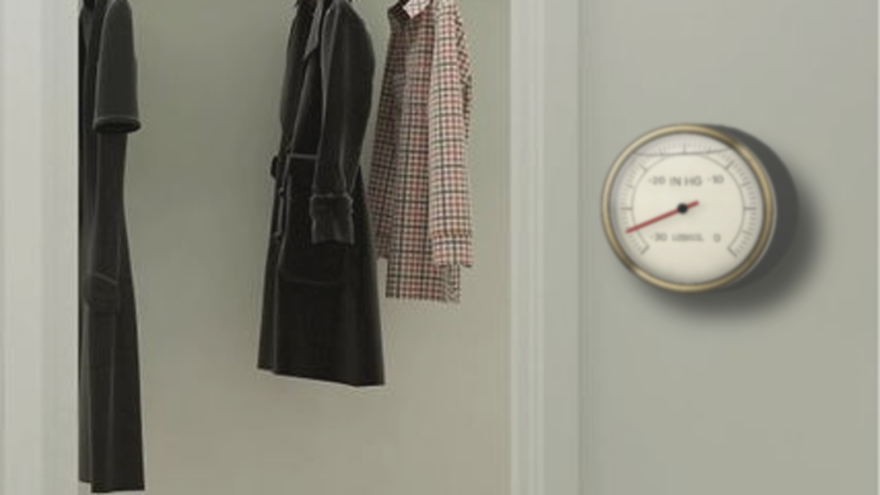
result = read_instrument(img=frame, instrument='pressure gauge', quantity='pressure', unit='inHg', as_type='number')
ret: -27.5 inHg
